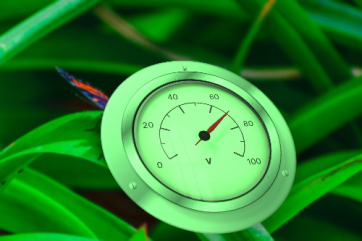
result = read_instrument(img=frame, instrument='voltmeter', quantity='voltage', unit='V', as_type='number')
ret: 70 V
